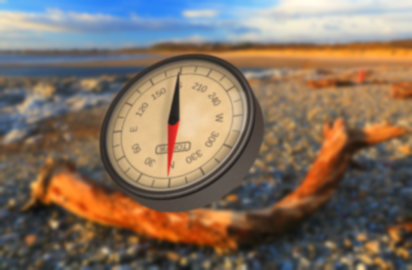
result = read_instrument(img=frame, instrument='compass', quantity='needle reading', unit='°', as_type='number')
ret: 0 °
